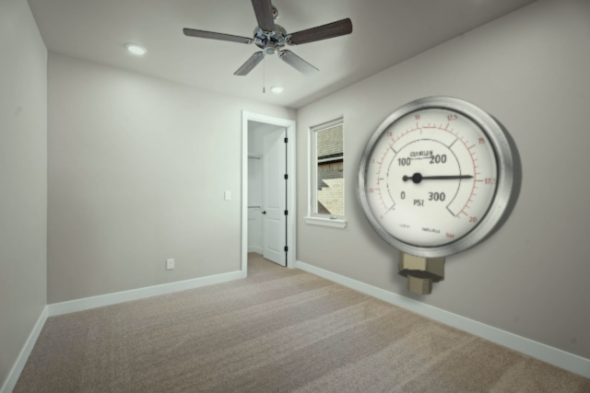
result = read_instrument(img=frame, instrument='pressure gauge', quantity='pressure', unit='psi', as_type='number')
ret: 250 psi
